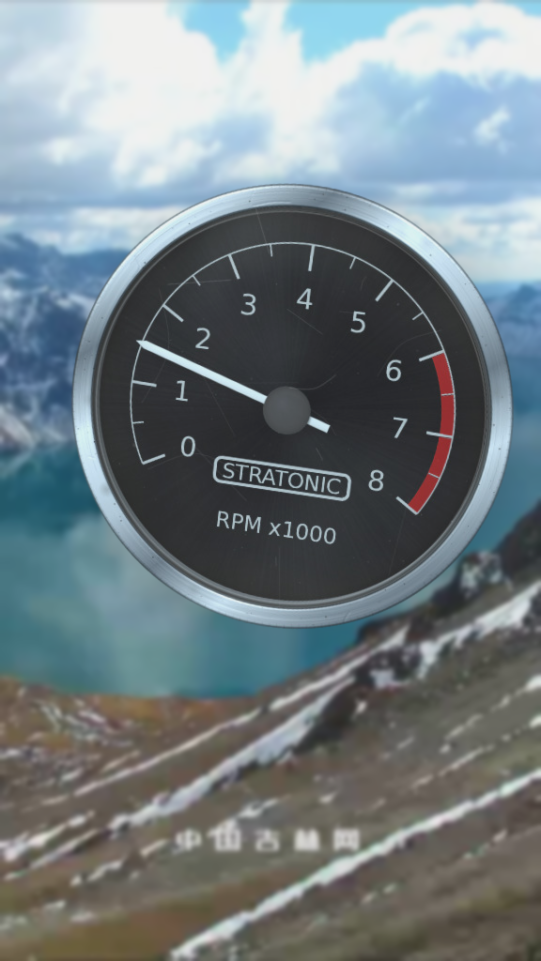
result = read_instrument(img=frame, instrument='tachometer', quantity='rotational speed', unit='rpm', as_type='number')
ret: 1500 rpm
